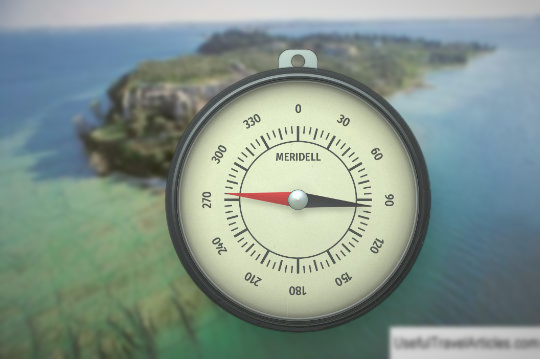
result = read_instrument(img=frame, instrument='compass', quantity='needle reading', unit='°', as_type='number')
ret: 275 °
